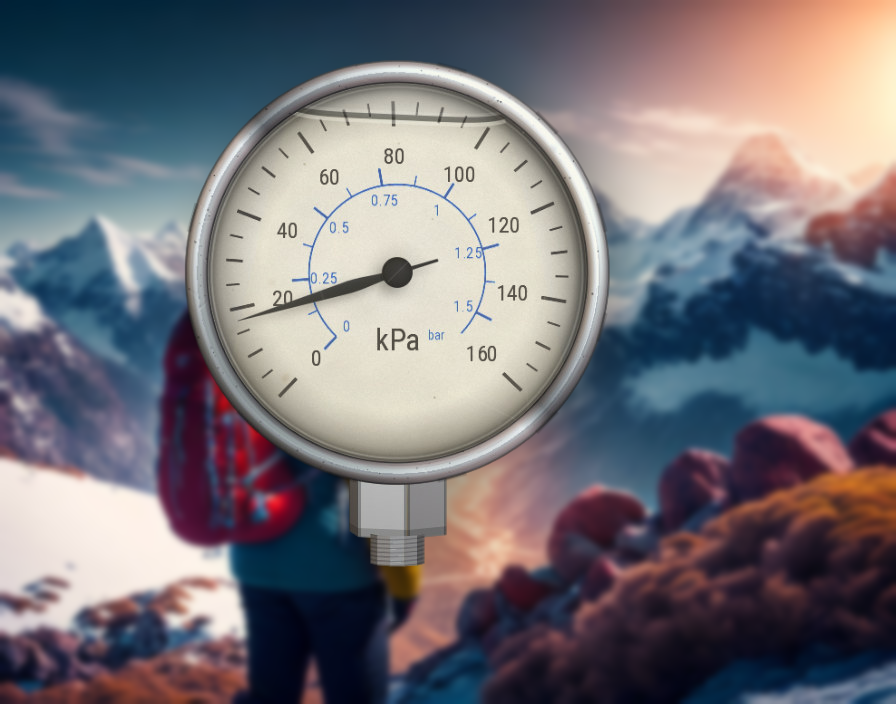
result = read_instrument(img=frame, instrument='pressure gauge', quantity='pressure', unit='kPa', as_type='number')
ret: 17.5 kPa
